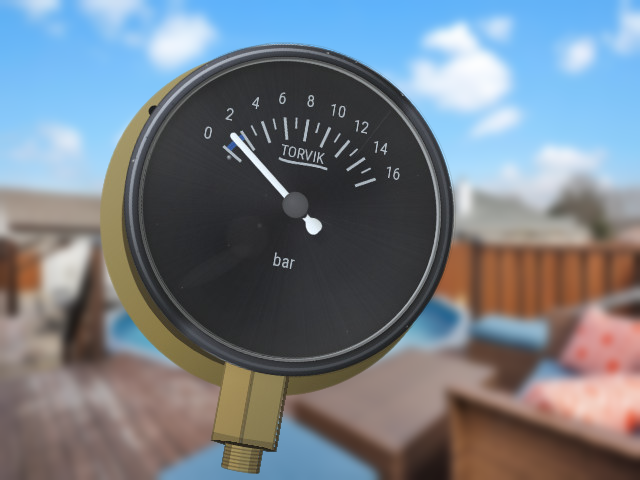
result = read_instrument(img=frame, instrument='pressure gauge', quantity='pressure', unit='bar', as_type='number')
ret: 1 bar
